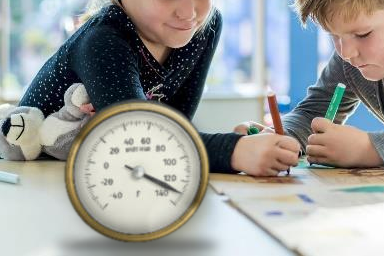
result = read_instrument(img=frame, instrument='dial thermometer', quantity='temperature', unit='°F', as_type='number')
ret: 130 °F
